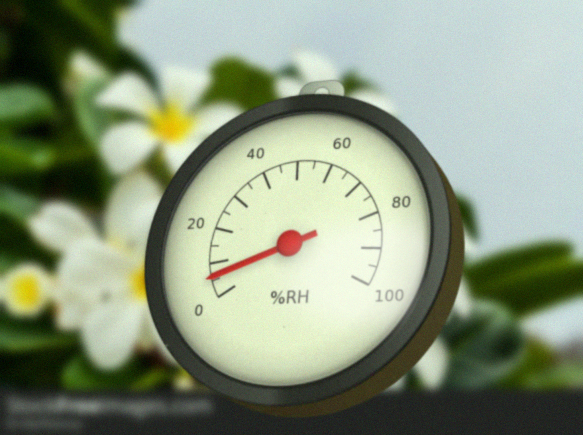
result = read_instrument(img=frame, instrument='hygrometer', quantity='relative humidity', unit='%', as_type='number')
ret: 5 %
